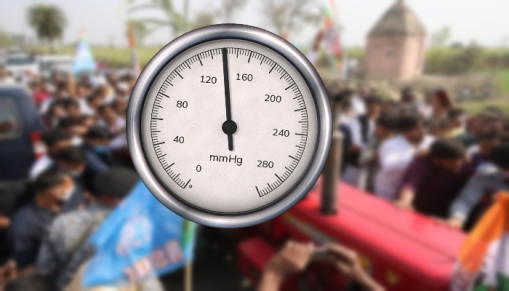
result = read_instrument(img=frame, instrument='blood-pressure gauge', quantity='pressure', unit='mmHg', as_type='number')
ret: 140 mmHg
